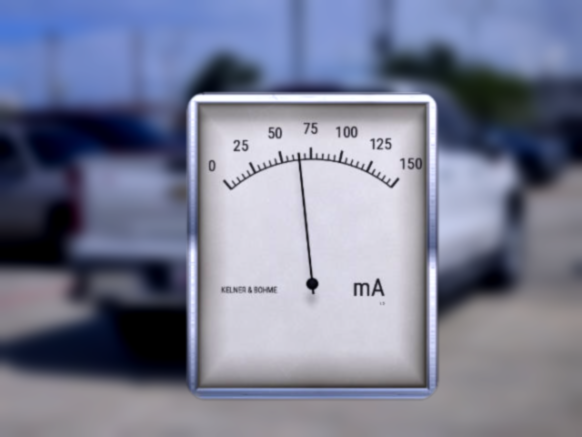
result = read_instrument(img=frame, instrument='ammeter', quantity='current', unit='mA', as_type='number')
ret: 65 mA
